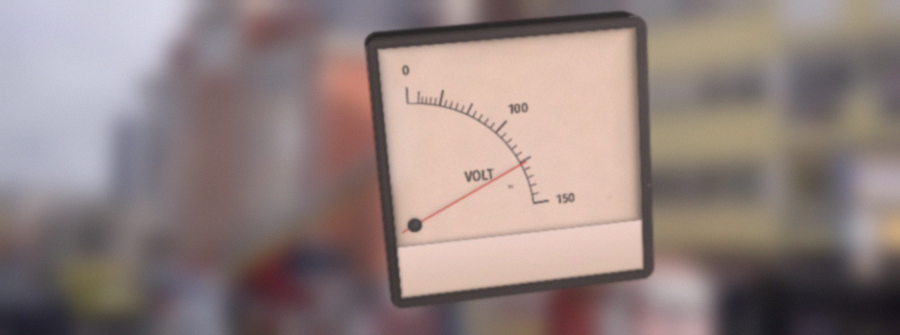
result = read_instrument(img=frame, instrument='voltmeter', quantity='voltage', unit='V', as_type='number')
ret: 125 V
